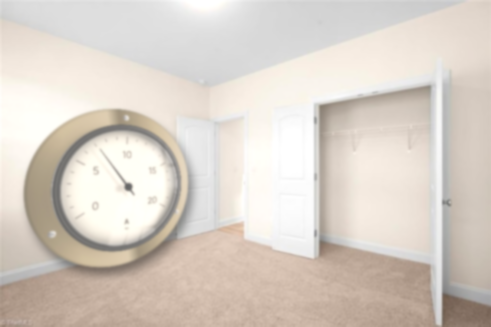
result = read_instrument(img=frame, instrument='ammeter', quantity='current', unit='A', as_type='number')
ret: 7 A
